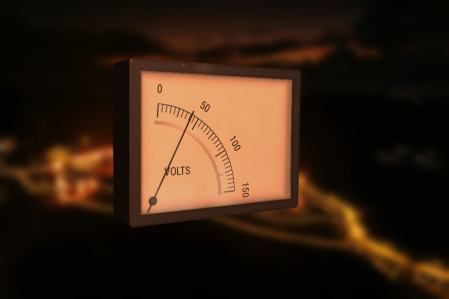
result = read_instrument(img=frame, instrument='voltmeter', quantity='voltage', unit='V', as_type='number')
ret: 40 V
